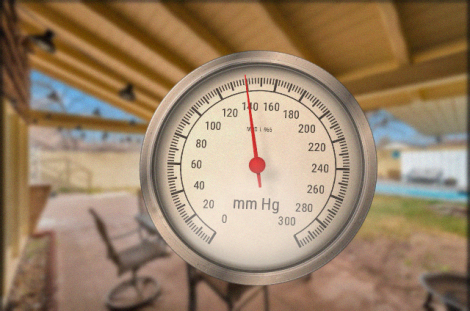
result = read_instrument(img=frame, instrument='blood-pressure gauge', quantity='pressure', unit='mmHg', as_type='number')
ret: 140 mmHg
